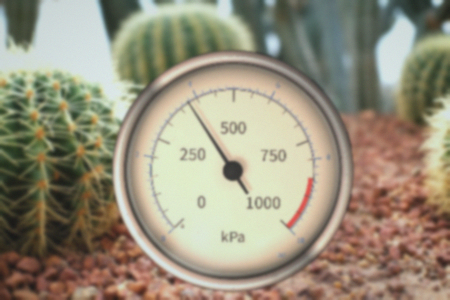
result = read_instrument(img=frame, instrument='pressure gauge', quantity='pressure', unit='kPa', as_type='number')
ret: 375 kPa
